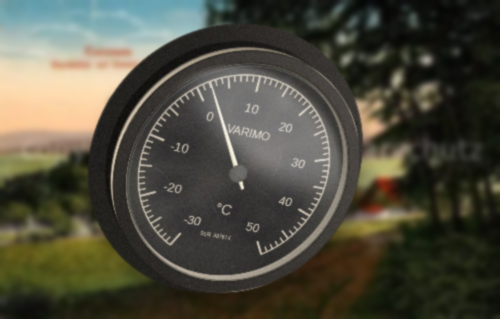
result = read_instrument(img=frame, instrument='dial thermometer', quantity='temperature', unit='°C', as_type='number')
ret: 2 °C
